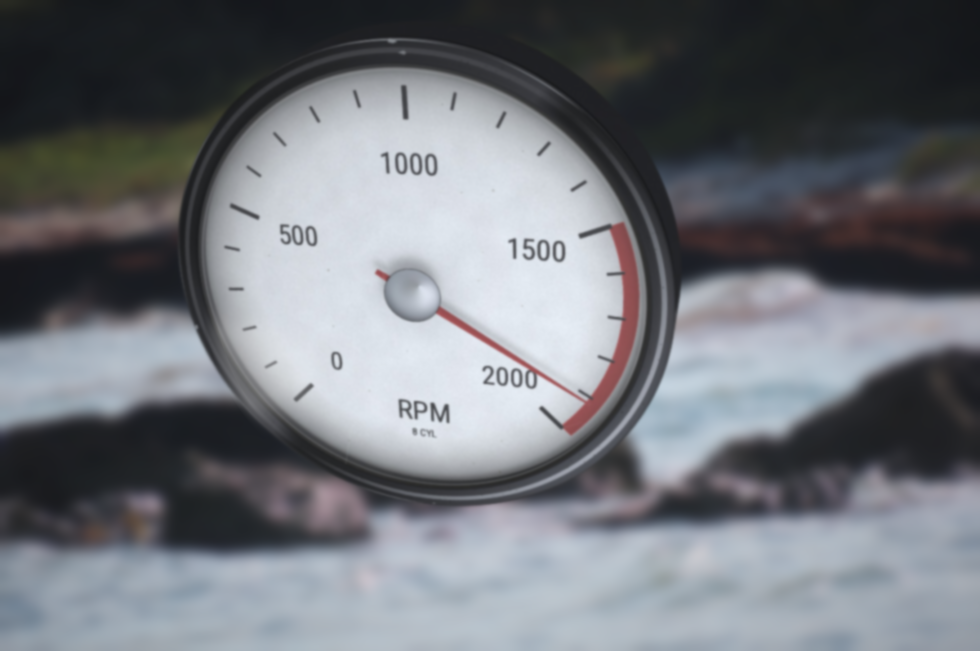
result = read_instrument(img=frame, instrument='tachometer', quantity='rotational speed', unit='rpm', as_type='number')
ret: 1900 rpm
